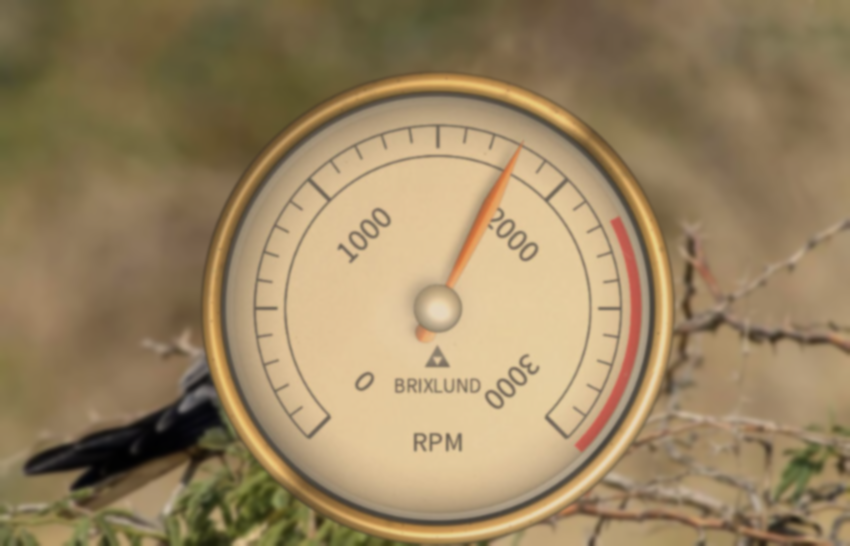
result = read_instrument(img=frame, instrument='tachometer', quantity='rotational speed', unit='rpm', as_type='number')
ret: 1800 rpm
